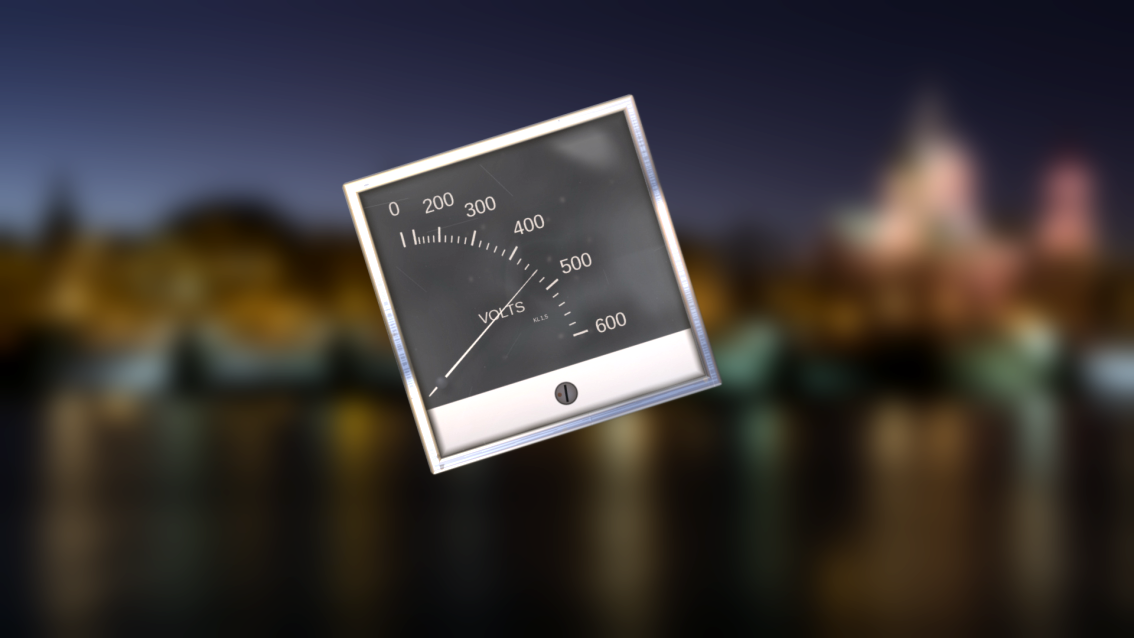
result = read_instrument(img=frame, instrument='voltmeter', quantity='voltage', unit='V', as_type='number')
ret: 460 V
